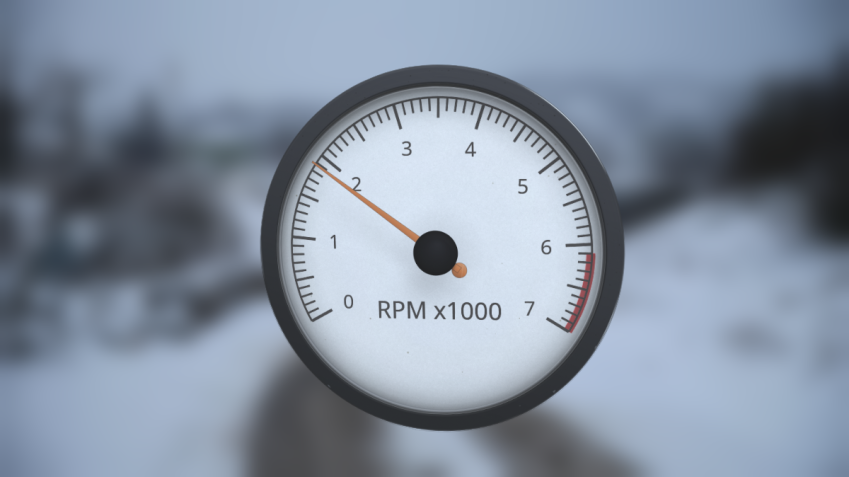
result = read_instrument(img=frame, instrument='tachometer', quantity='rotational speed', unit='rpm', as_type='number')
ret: 1900 rpm
